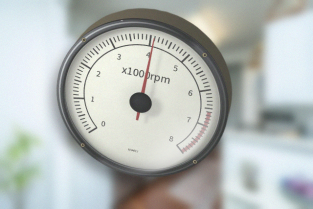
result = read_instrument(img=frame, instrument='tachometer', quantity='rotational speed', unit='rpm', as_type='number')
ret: 4100 rpm
